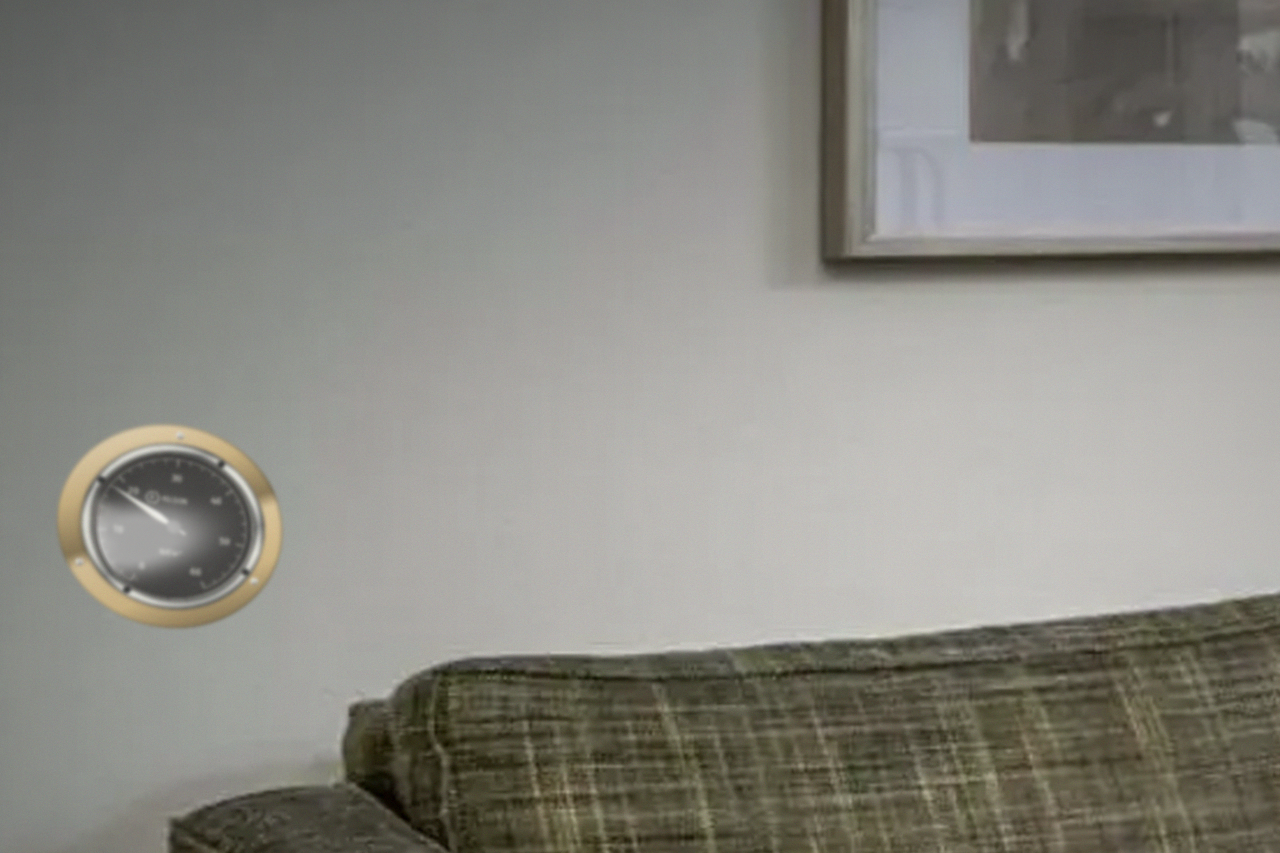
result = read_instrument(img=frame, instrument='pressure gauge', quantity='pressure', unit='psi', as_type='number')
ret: 18 psi
